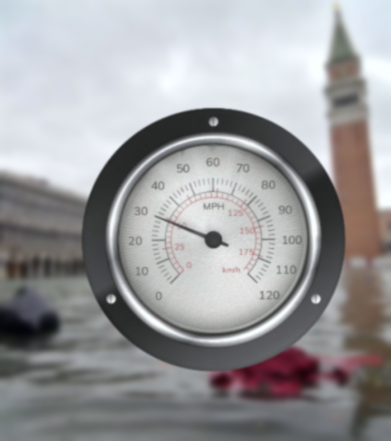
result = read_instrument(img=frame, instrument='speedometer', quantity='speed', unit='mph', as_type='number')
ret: 30 mph
